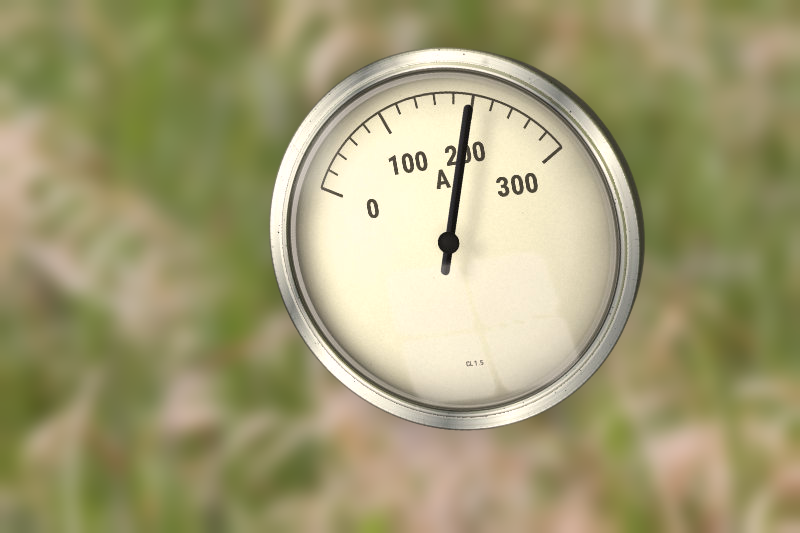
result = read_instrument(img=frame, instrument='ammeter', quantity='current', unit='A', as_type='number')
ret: 200 A
